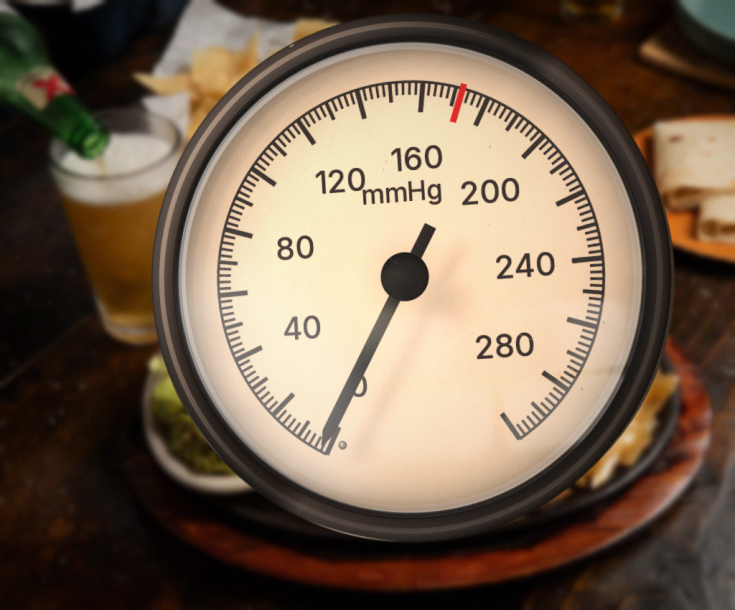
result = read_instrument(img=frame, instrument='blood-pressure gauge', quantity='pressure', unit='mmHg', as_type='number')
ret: 2 mmHg
